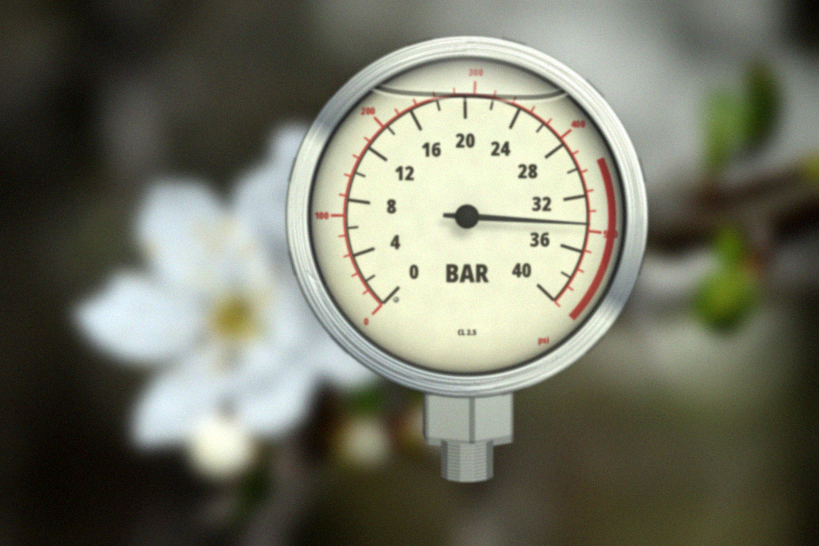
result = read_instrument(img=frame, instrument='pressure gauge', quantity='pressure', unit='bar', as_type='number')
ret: 34 bar
